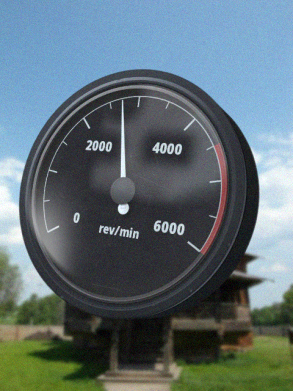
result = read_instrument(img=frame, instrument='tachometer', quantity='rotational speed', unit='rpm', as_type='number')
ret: 2750 rpm
